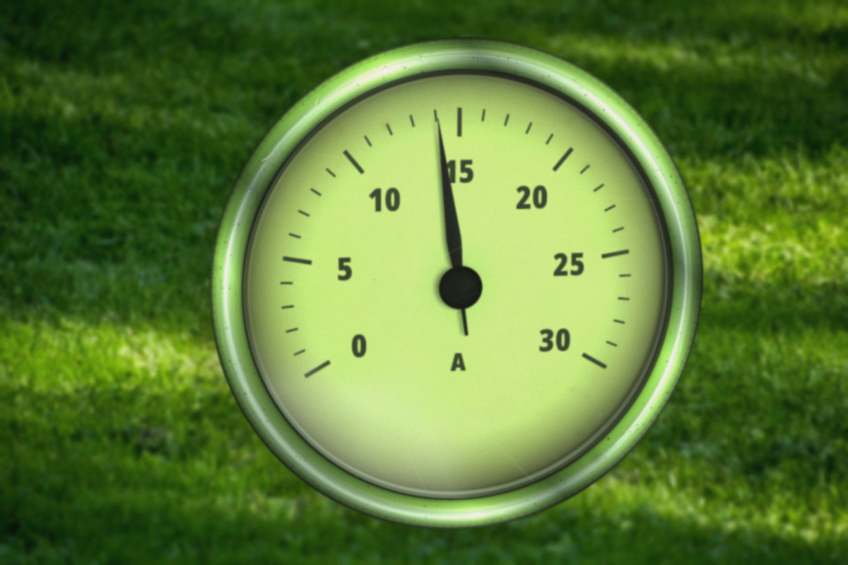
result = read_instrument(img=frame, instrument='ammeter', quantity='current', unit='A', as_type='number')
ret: 14 A
